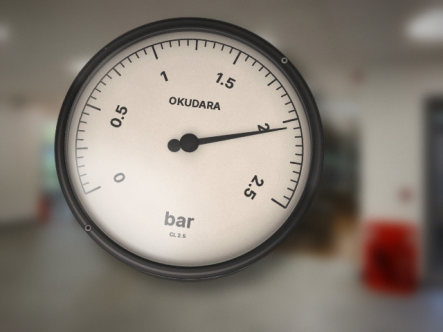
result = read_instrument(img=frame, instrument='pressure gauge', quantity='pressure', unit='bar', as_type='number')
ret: 2.05 bar
